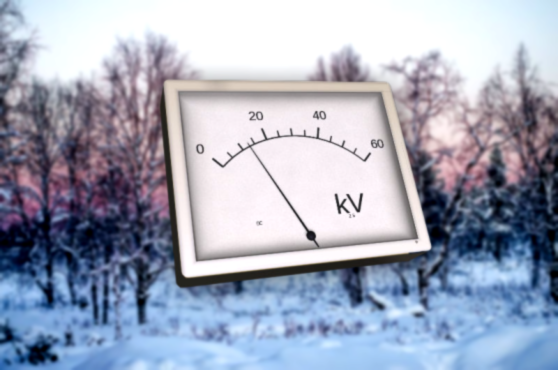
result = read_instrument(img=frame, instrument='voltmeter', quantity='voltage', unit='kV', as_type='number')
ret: 12.5 kV
